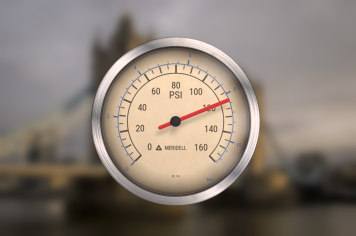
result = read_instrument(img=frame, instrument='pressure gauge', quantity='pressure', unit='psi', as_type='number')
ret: 120 psi
